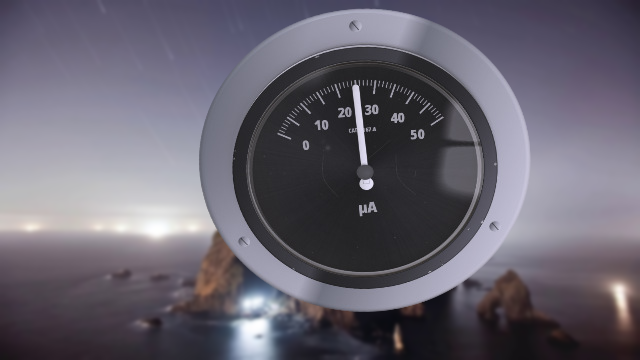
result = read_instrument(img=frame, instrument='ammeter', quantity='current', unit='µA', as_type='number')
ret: 25 µA
